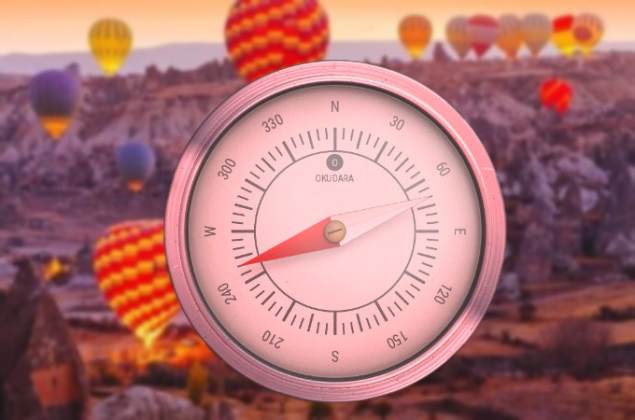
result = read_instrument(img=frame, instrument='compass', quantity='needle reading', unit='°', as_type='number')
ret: 250 °
